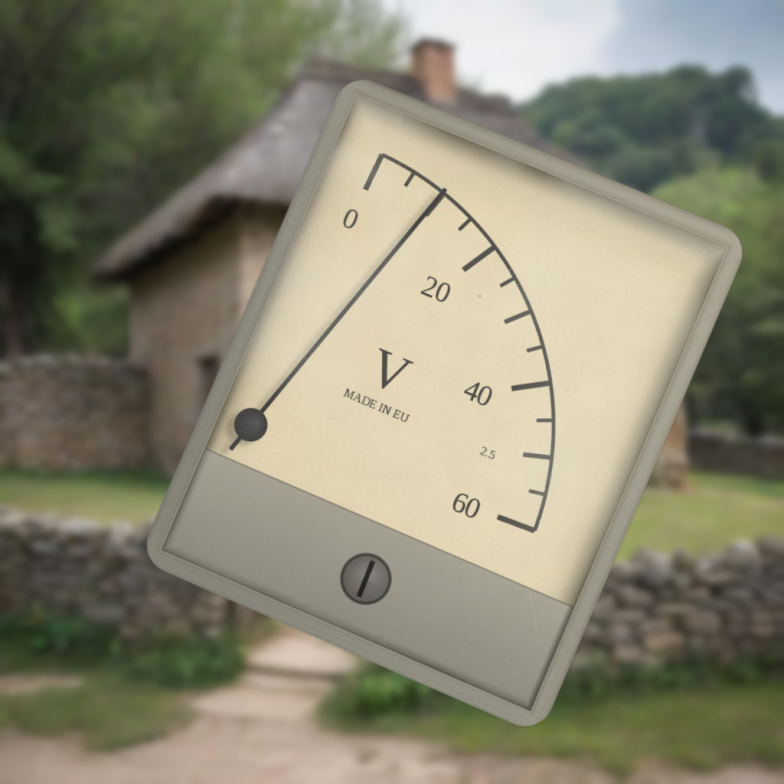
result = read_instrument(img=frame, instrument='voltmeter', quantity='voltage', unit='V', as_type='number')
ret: 10 V
